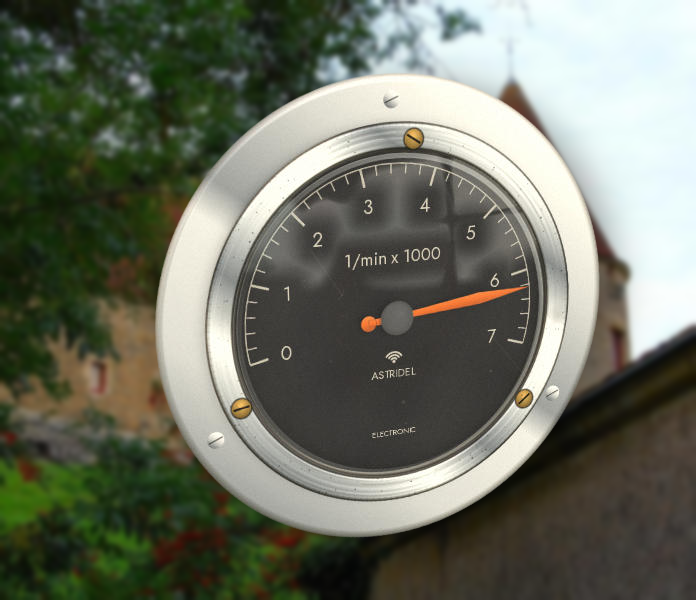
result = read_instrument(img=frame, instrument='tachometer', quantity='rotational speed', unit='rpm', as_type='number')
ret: 6200 rpm
